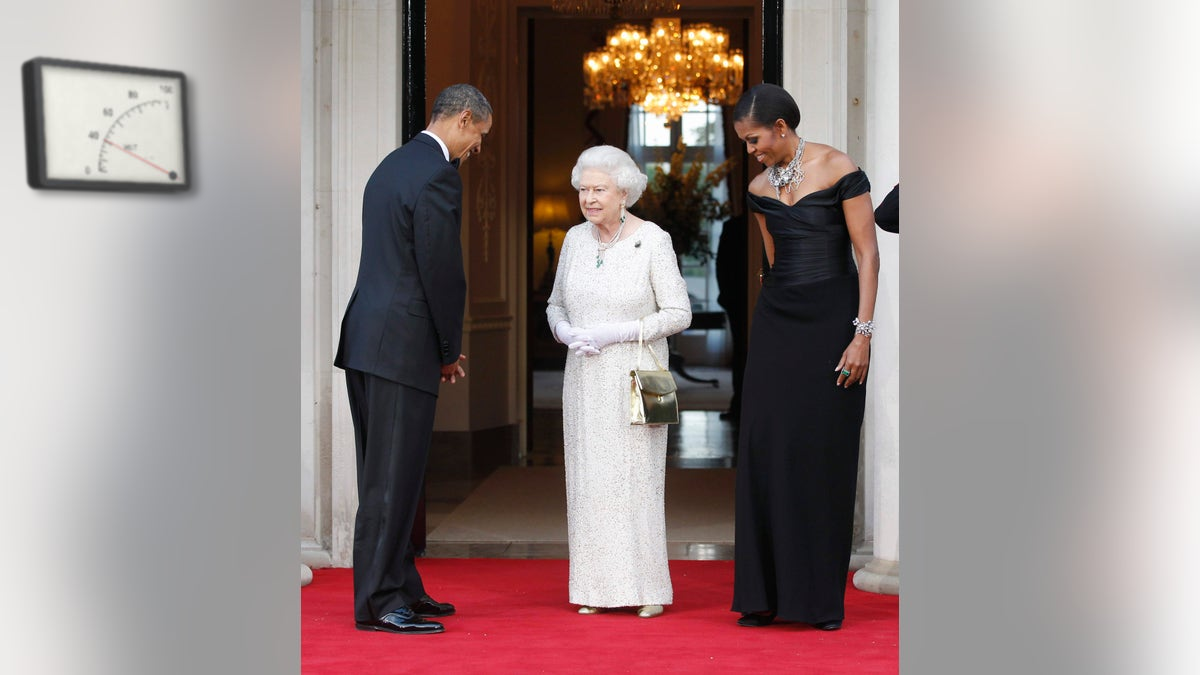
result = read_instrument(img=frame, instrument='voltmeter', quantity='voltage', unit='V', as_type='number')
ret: 40 V
